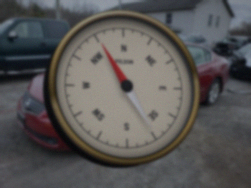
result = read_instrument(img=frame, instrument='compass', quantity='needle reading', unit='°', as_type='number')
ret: 330 °
